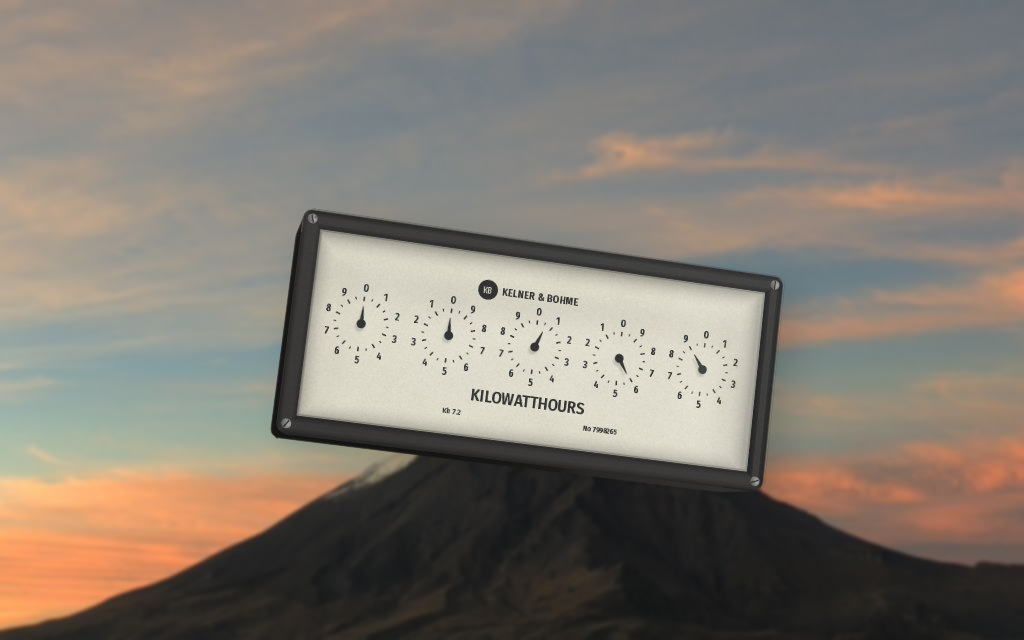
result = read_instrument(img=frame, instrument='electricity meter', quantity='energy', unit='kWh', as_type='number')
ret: 59 kWh
